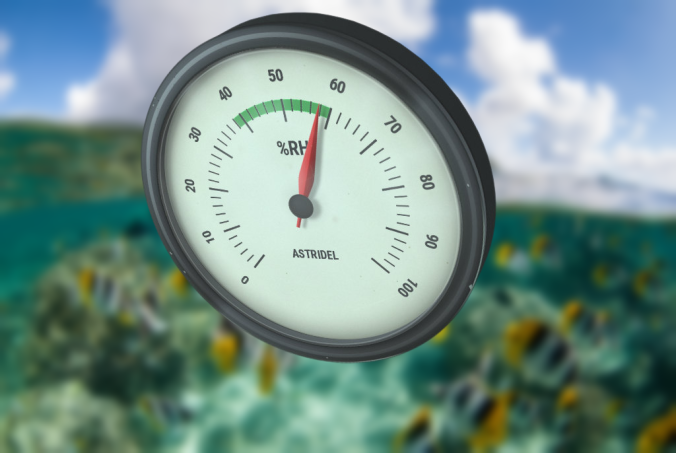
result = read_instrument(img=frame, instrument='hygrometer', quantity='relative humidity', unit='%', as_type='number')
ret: 58 %
